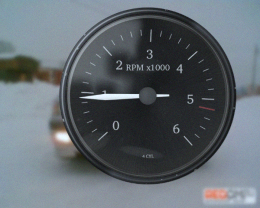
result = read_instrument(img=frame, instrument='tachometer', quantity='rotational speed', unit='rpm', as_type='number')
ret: 900 rpm
